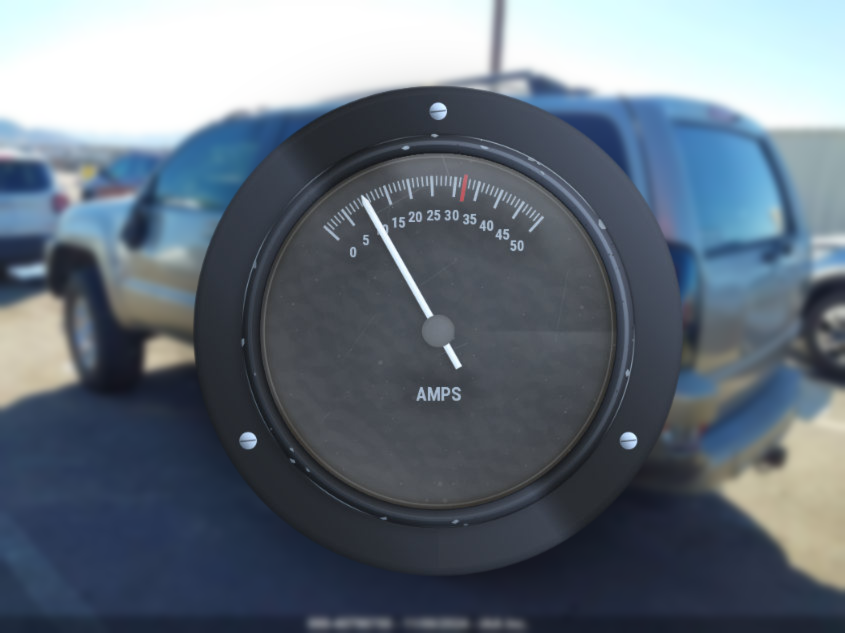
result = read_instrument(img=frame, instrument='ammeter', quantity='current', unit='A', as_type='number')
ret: 10 A
